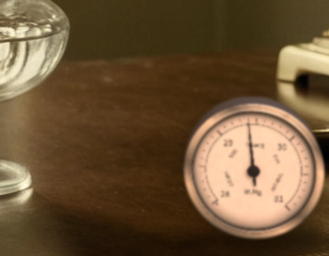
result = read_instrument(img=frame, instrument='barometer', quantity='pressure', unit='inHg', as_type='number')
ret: 29.4 inHg
